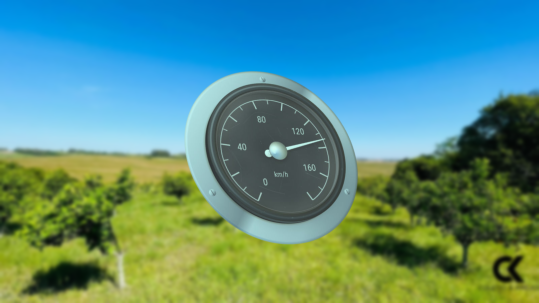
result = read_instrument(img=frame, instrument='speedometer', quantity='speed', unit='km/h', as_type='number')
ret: 135 km/h
